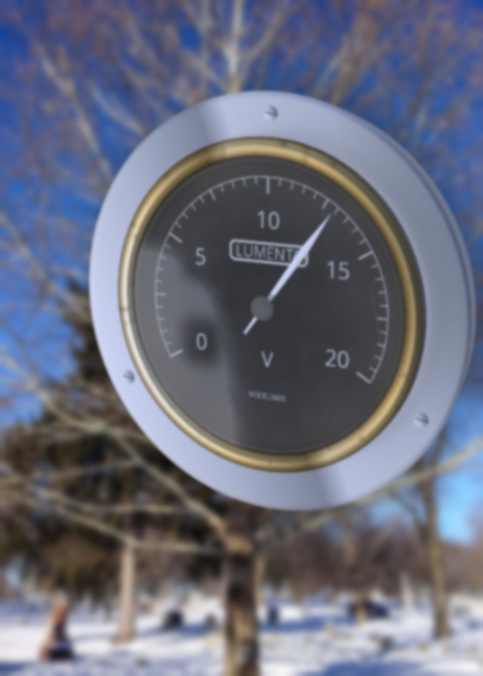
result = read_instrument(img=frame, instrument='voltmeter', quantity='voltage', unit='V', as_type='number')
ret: 13 V
